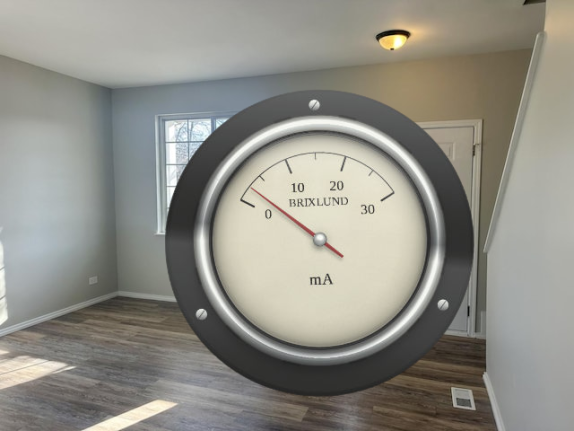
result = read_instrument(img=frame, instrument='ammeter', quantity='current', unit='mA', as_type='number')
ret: 2.5 mA
